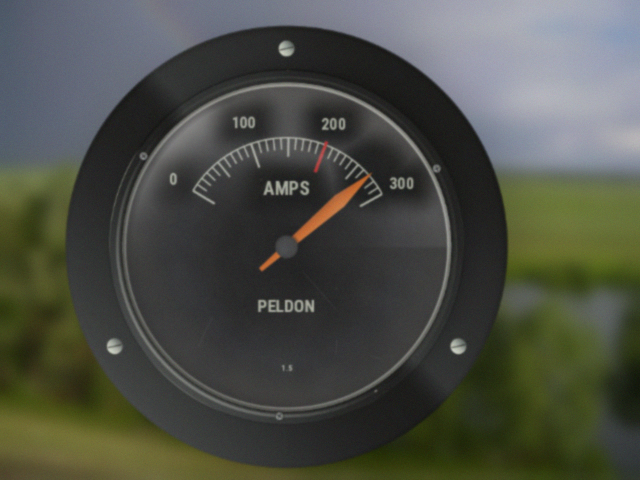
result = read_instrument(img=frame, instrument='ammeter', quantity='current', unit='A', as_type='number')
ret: 270 A
